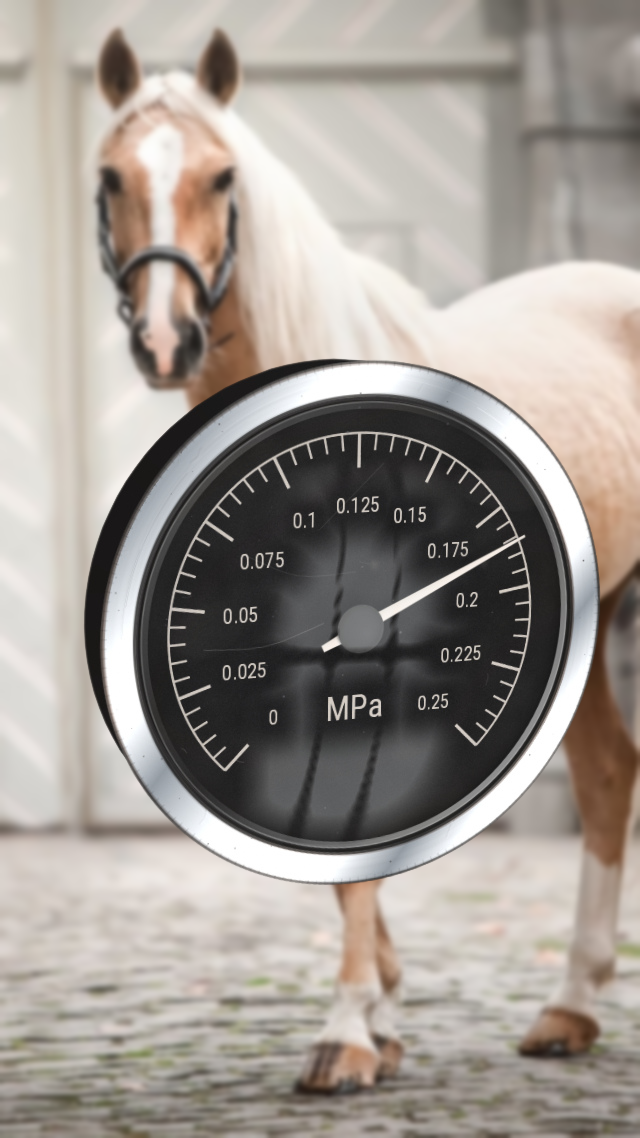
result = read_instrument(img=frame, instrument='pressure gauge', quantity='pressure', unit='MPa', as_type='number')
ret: 0.185 MPa
